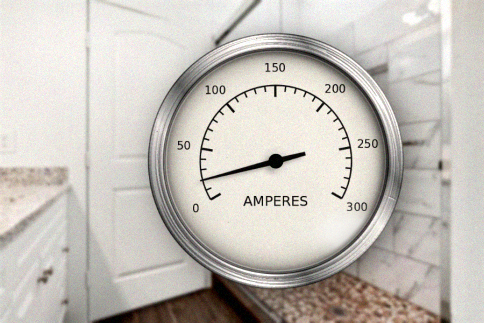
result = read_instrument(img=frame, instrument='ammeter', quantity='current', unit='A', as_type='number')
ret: 20 A
